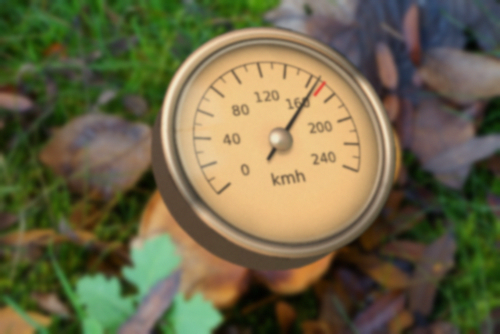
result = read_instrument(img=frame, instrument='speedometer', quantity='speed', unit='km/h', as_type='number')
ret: 165 km/h
